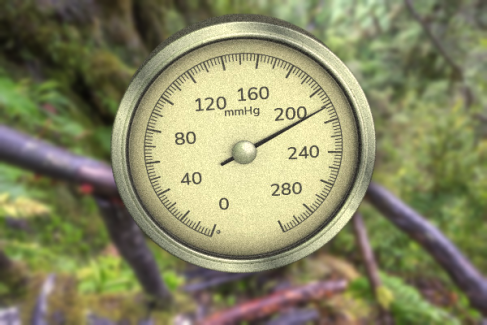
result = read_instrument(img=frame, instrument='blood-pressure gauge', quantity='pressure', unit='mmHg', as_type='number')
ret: 210 mmHg
